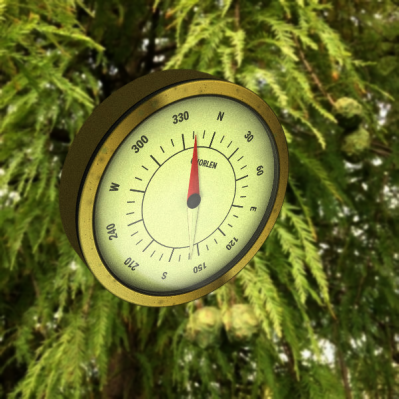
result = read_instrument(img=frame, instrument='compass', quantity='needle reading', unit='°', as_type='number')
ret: 340 °
